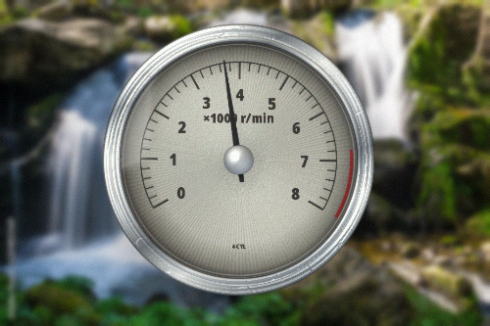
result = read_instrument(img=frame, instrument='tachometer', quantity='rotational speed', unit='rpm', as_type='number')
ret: 3700 rpm
